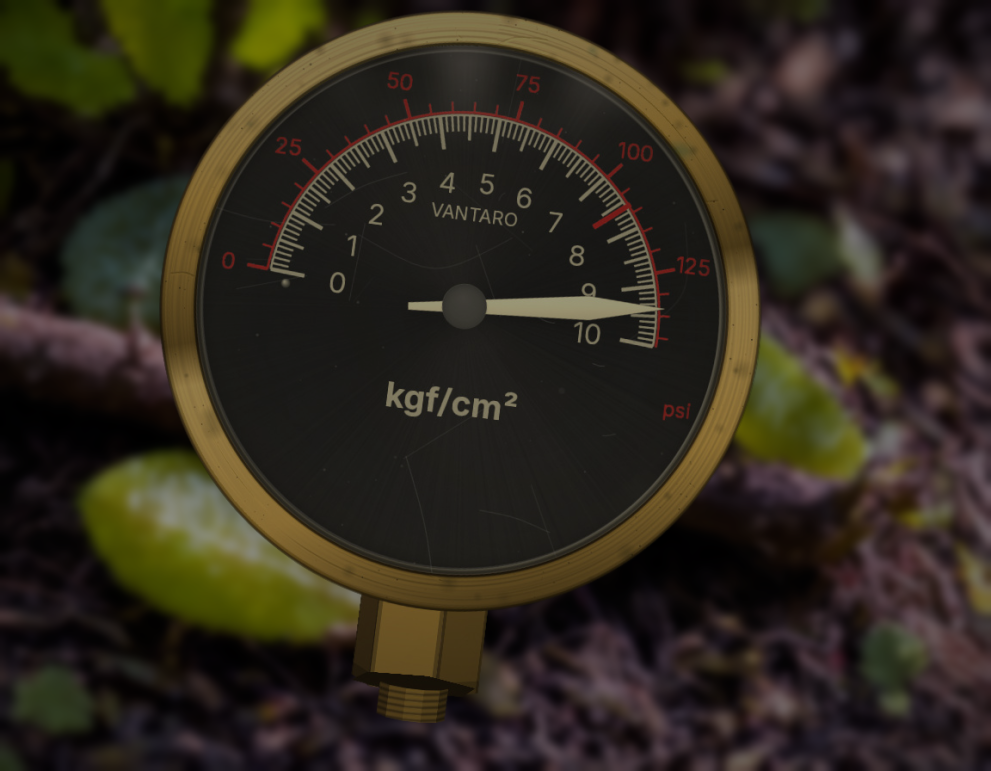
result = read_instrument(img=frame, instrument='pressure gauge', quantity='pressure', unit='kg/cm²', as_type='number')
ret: 9.4 kg/cm²
